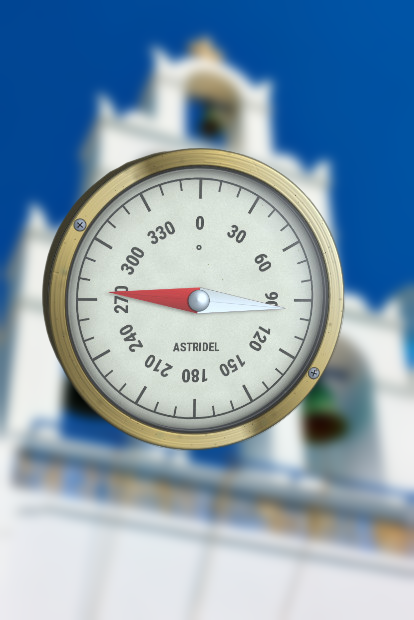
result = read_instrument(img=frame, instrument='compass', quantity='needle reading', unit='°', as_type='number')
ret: 275 °
